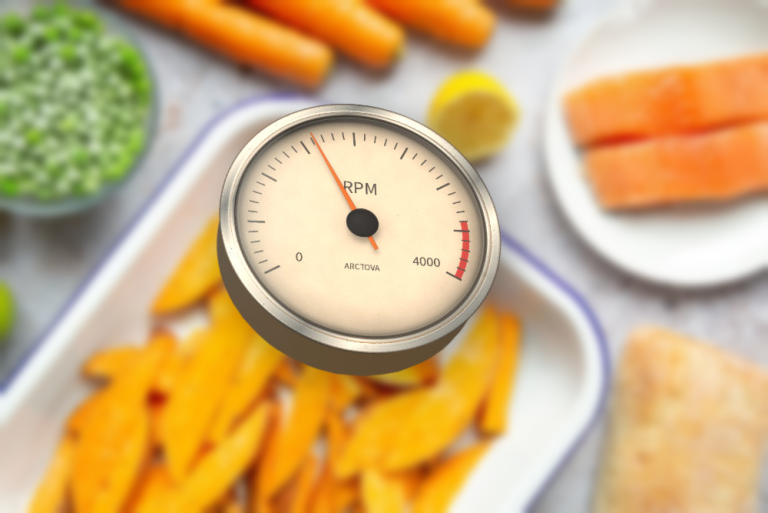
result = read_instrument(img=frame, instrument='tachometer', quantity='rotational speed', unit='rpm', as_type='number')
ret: 1600 rpm
